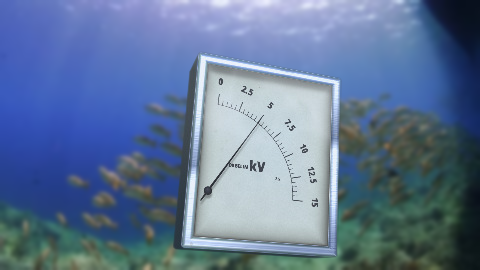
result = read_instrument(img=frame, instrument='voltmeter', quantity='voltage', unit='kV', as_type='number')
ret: 5 kV
